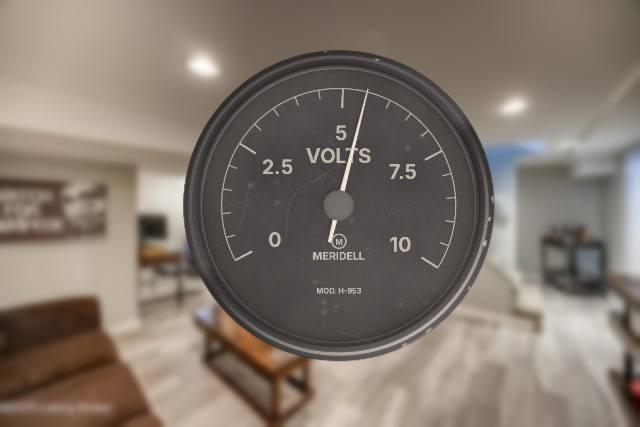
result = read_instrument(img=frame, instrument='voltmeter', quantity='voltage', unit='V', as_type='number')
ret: 5.5 V
